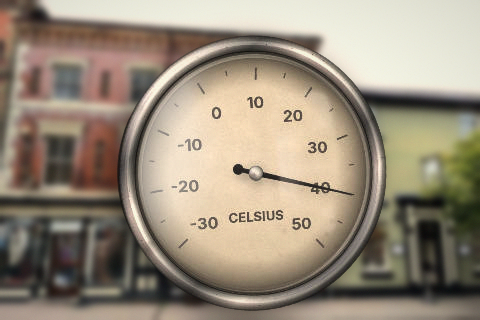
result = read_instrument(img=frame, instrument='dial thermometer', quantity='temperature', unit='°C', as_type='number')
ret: 40 °C
